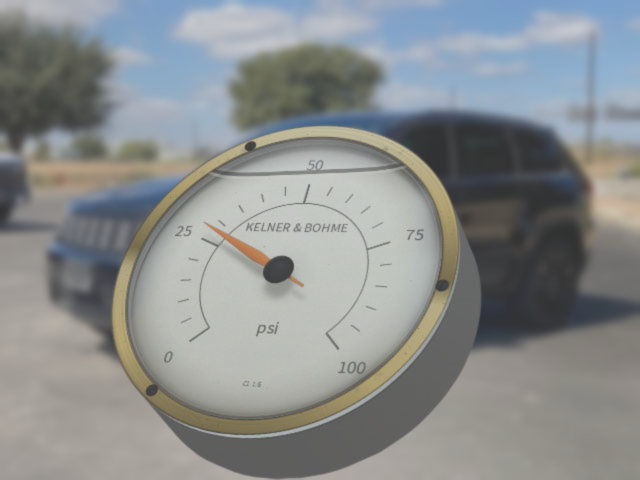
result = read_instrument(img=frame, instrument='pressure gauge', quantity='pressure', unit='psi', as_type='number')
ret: 27.5 psi
